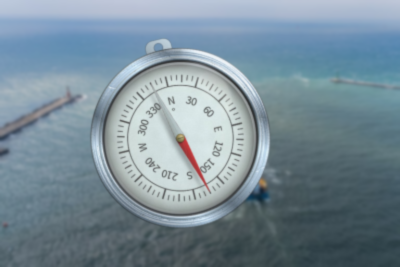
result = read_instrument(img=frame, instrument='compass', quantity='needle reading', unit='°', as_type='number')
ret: 165 °
